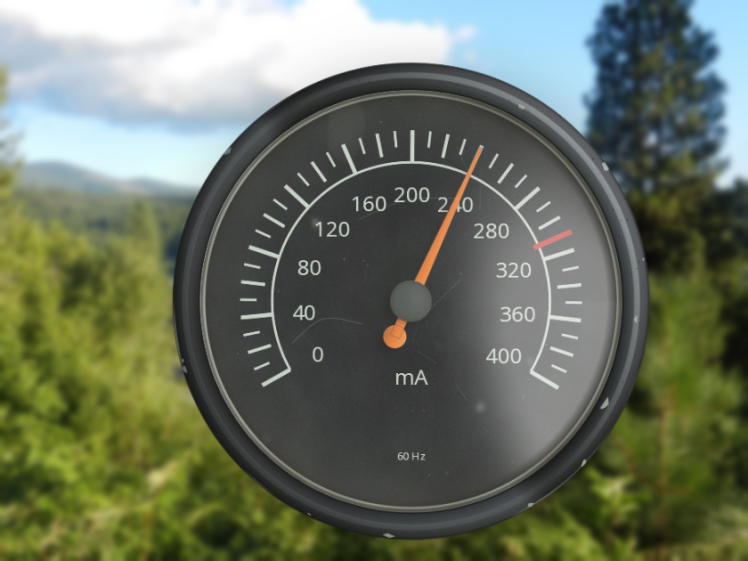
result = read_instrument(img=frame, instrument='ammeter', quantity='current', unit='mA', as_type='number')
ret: 240 mA
